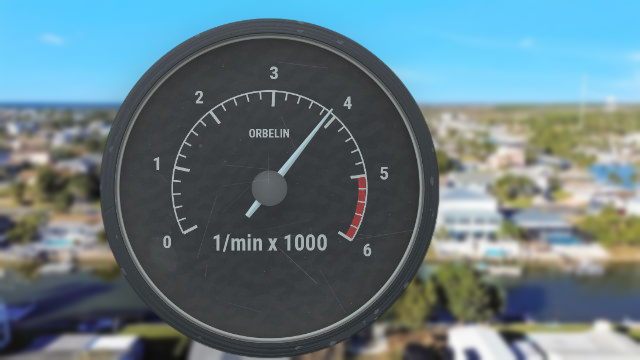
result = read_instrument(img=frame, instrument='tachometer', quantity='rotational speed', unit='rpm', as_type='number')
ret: 3900 rpm
